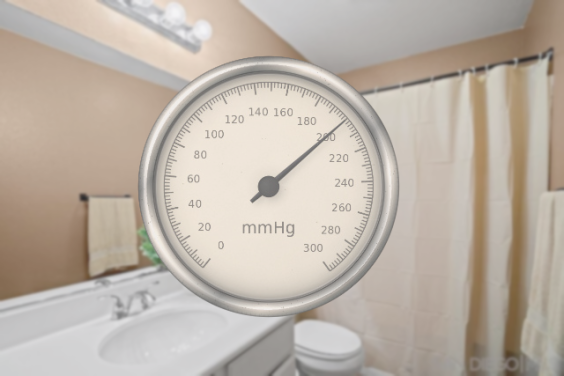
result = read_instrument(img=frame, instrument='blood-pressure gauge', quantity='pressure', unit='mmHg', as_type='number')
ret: 200 mmHg
